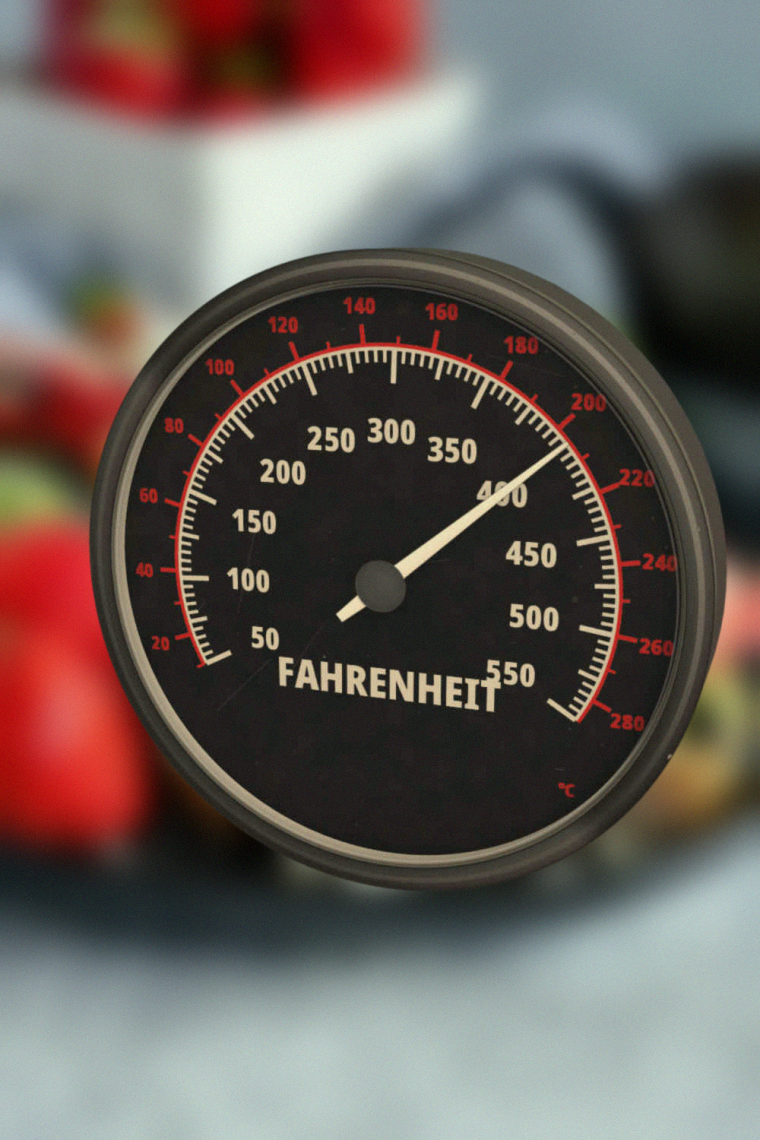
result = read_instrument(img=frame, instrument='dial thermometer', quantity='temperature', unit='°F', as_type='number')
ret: 400 °F
